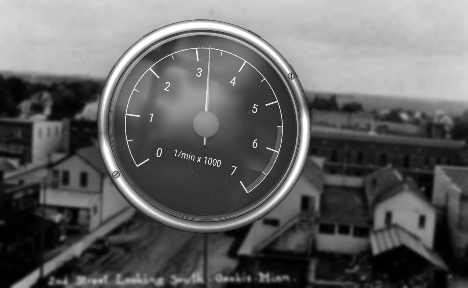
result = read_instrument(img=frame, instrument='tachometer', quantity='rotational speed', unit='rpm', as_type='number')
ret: 3250 rpm
